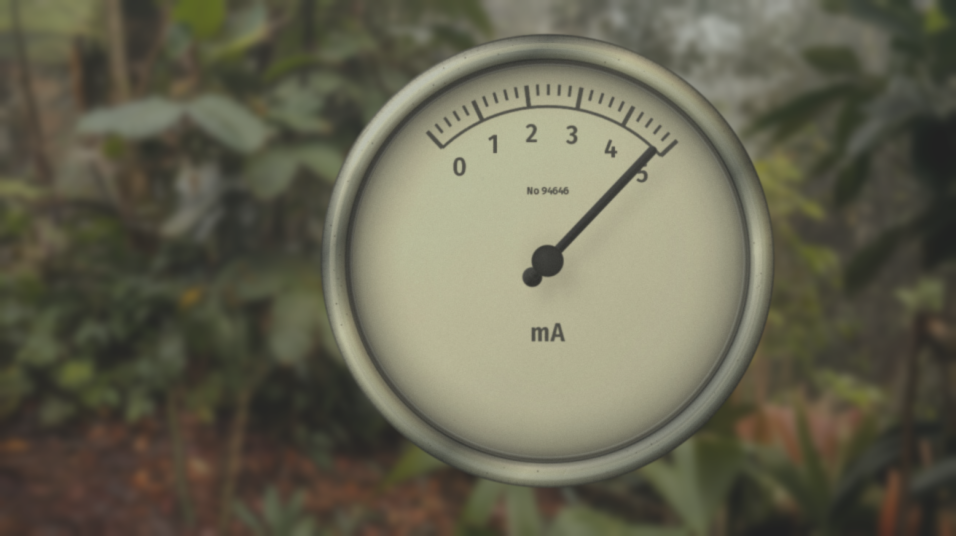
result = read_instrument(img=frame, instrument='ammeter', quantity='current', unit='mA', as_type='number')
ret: 4.8 mA
